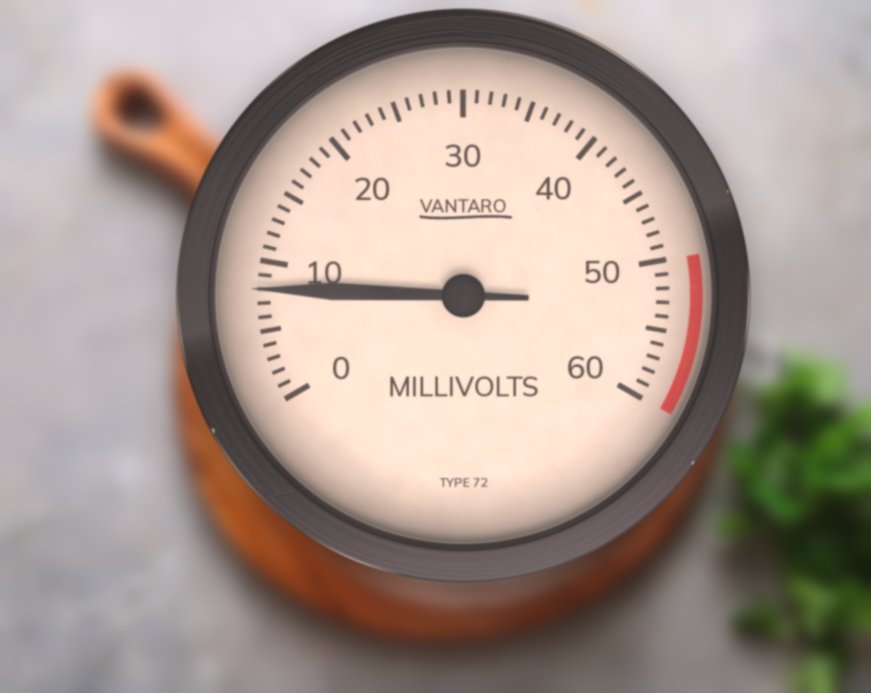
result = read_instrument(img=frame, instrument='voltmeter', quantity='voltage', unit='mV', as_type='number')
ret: 8 mV
